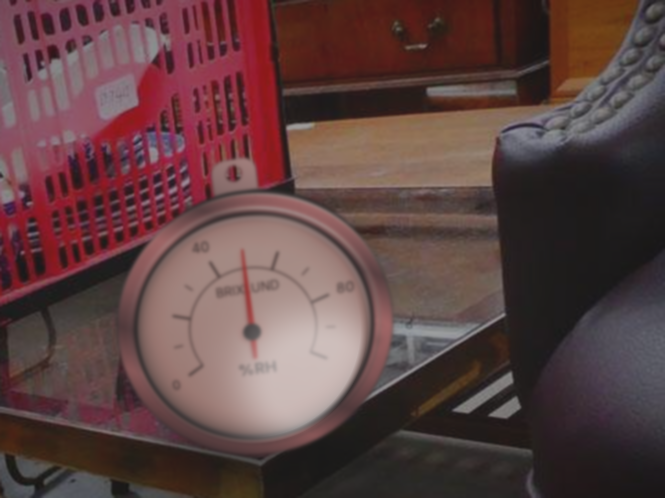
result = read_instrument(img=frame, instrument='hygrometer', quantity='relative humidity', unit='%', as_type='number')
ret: 50 %
